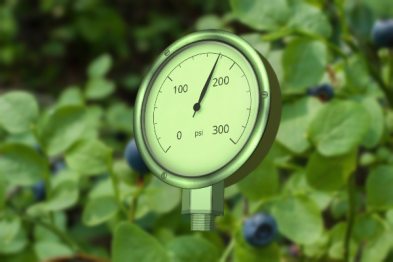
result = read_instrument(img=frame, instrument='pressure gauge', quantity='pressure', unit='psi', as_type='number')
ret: 180 psi
